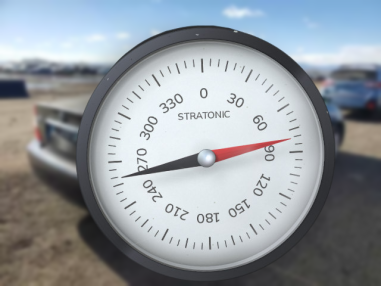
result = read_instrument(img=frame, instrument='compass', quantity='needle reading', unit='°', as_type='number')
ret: 80 °
